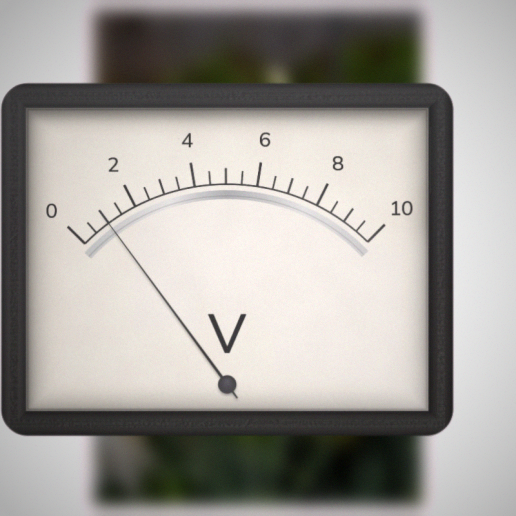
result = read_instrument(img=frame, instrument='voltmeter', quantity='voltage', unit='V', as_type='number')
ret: 1 V
